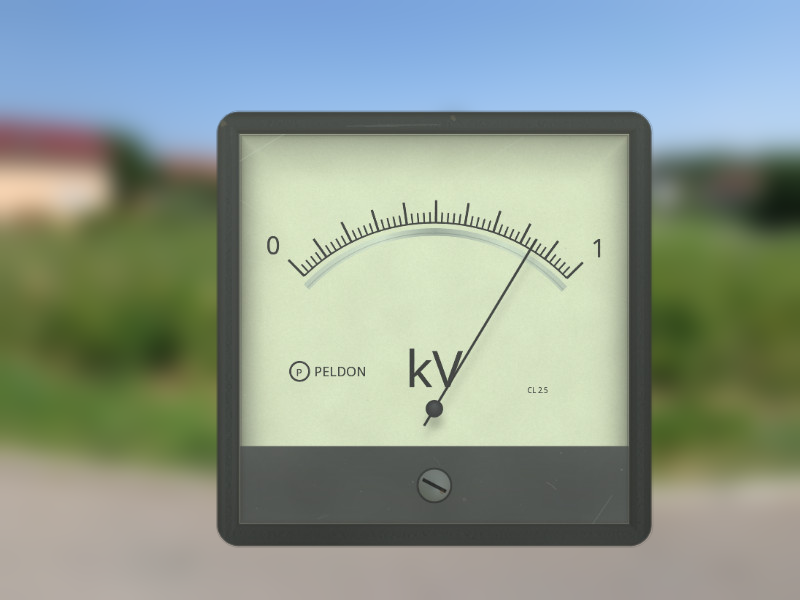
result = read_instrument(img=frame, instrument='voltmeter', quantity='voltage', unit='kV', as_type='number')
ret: 0.84 kV
